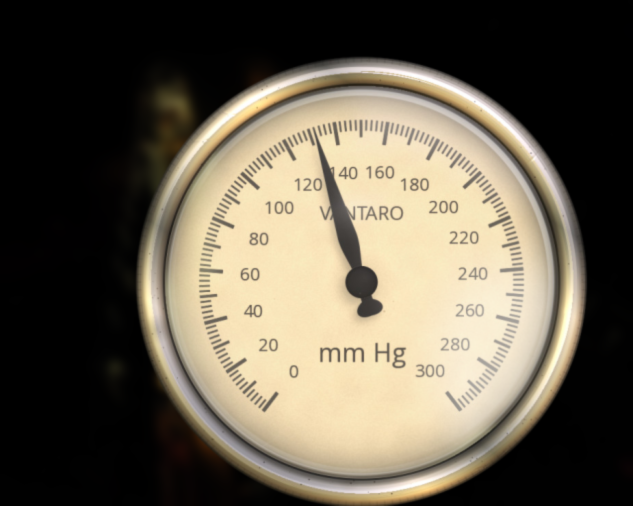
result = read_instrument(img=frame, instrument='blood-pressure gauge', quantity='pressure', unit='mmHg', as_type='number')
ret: 132 mmHg
